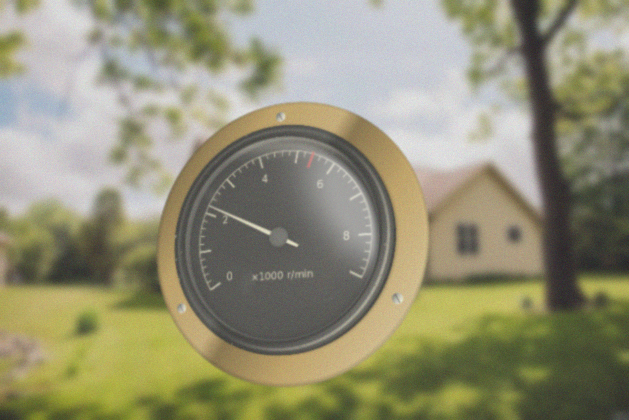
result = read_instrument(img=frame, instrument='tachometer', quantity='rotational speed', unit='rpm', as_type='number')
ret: 2200 rpm
